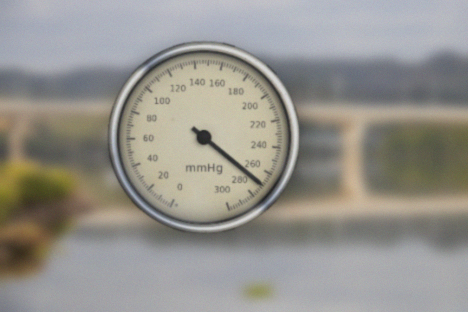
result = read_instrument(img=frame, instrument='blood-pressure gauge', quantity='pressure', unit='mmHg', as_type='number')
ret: 270 mmHg
